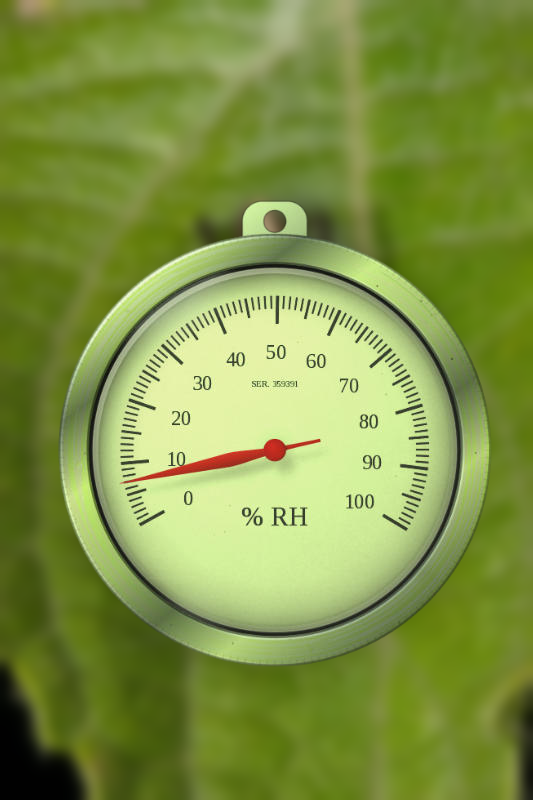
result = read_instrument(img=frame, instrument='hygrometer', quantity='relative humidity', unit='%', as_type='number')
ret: 7 %
